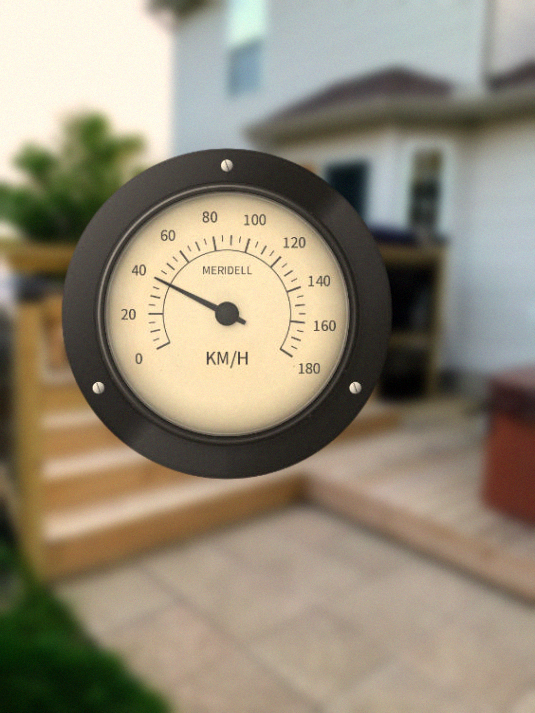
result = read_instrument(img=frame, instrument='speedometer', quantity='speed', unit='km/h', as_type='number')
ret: 40 km/h
